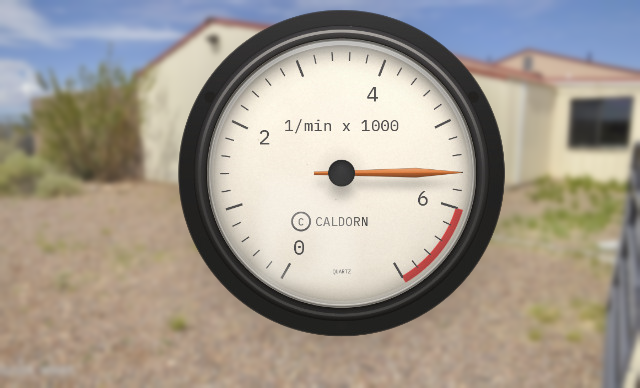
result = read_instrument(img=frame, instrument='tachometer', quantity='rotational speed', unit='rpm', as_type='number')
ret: 5600 rpm
